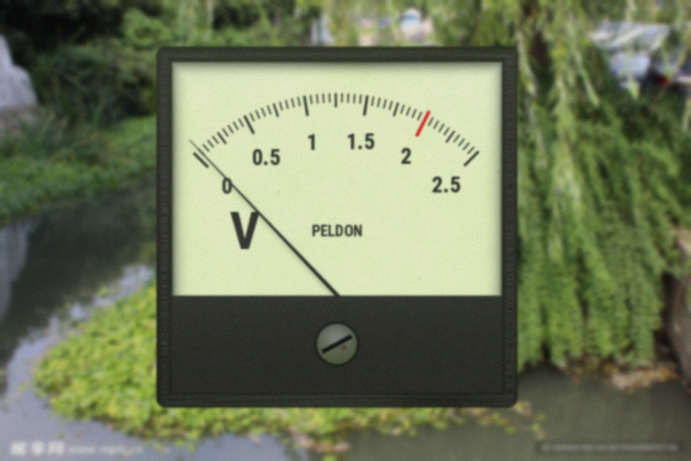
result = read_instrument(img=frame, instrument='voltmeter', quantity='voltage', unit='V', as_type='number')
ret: 0.05 V
